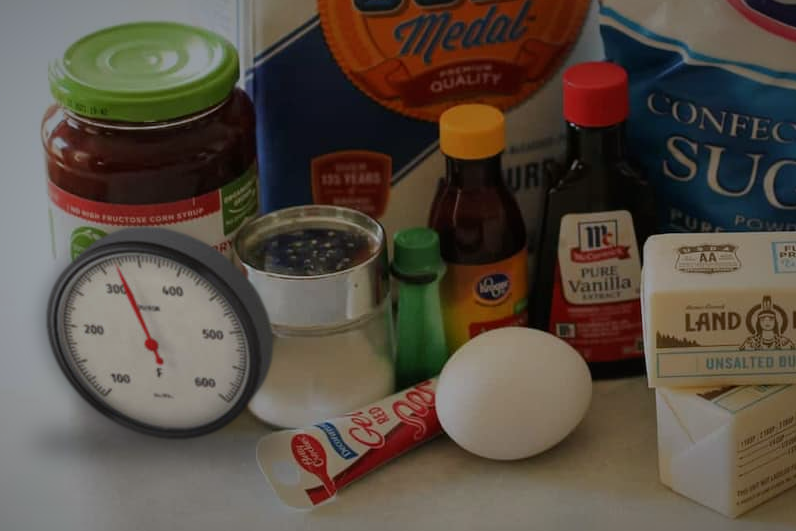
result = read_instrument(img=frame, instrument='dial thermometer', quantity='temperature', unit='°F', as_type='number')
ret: 325 °F
